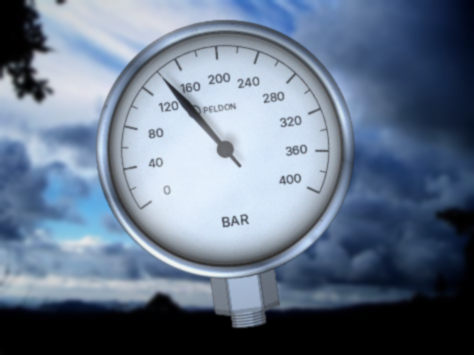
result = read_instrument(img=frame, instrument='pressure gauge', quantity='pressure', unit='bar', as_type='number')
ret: 140 bar
